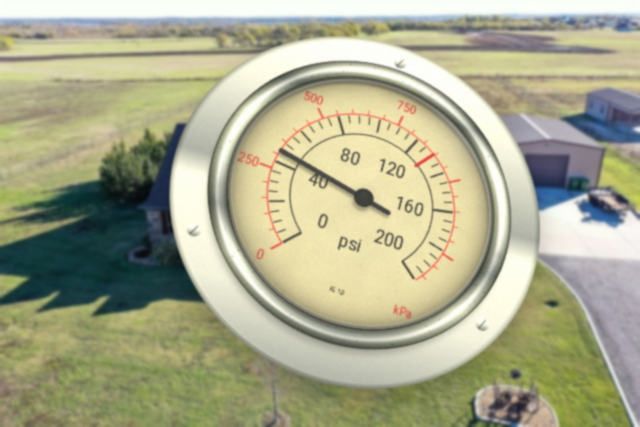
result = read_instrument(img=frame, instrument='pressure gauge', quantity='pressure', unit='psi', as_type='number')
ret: 45 psi
